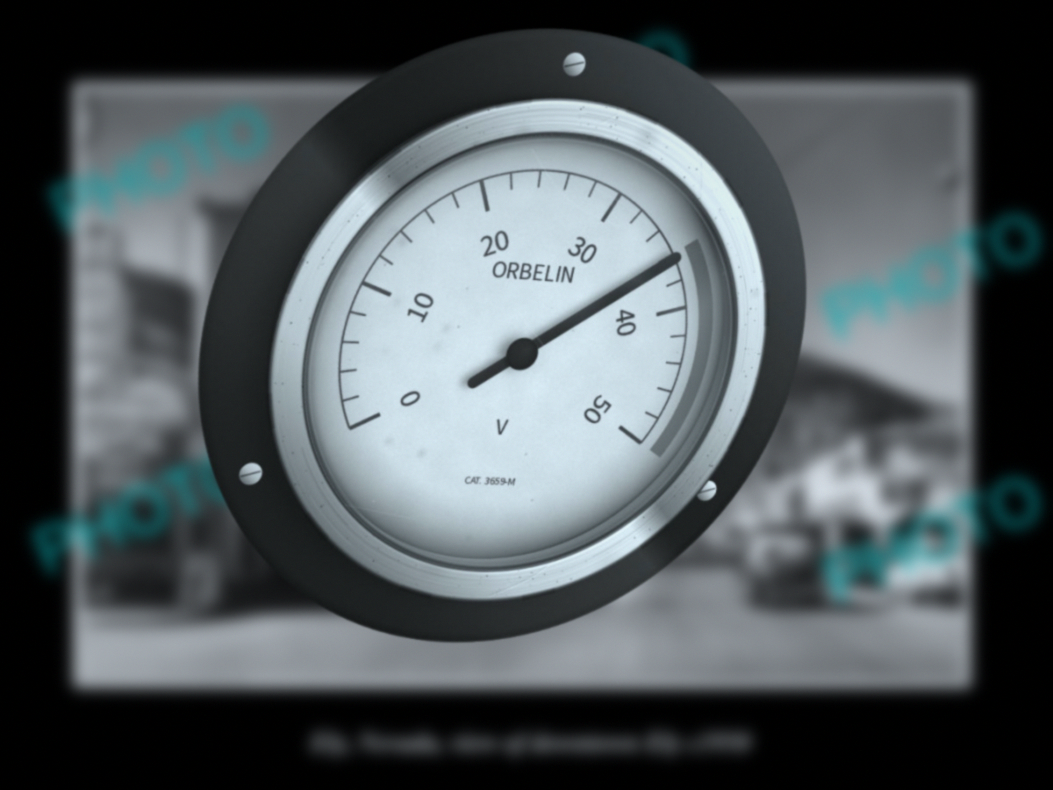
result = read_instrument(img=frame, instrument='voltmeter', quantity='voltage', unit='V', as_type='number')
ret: 36 V
